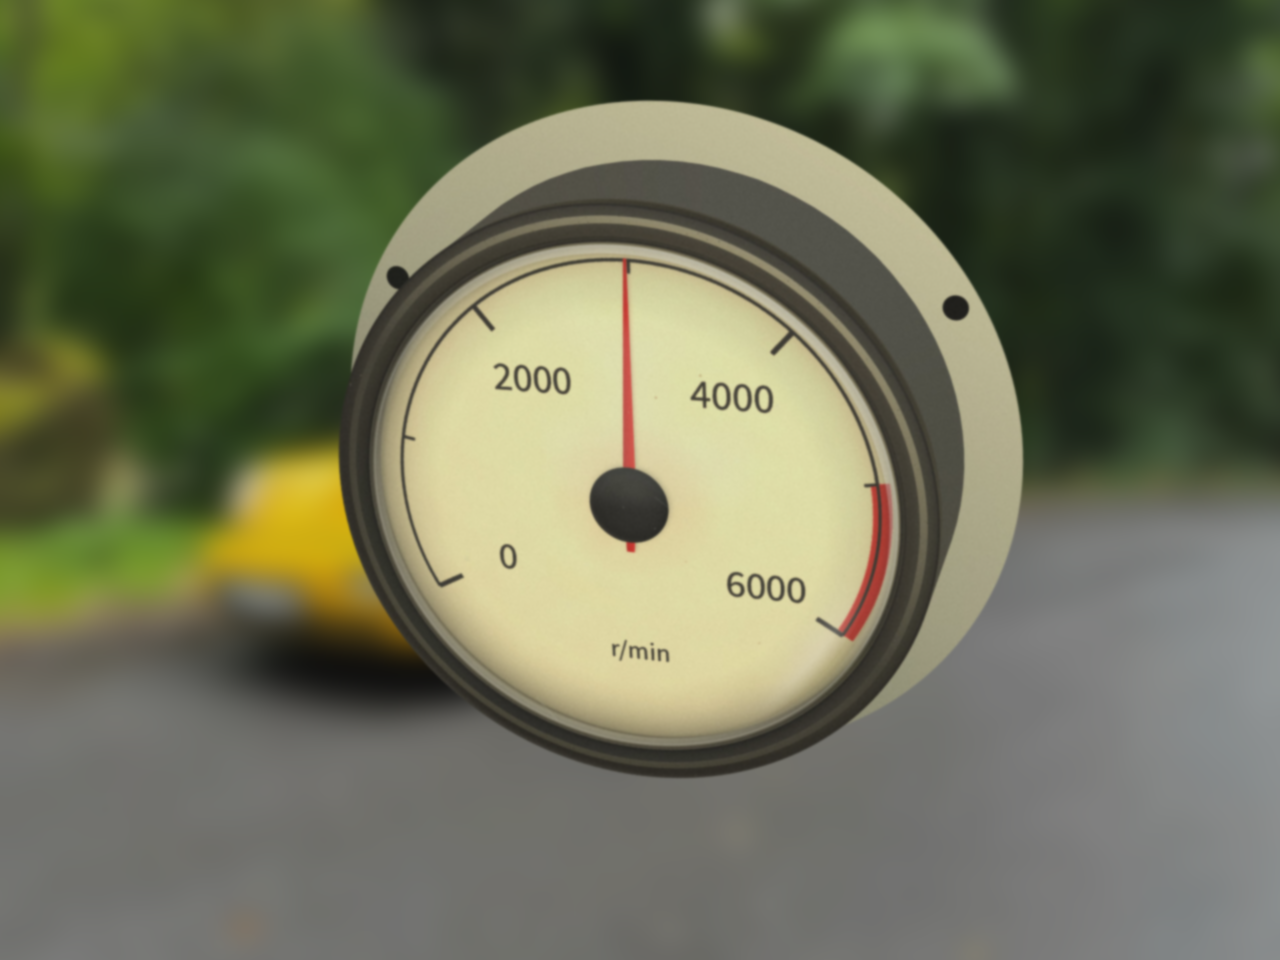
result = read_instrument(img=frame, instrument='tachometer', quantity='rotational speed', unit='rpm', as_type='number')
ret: 3000 rpm
